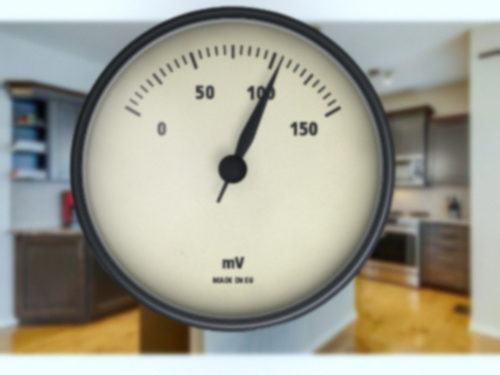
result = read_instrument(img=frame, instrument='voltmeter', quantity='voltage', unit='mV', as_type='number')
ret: 105 mV
